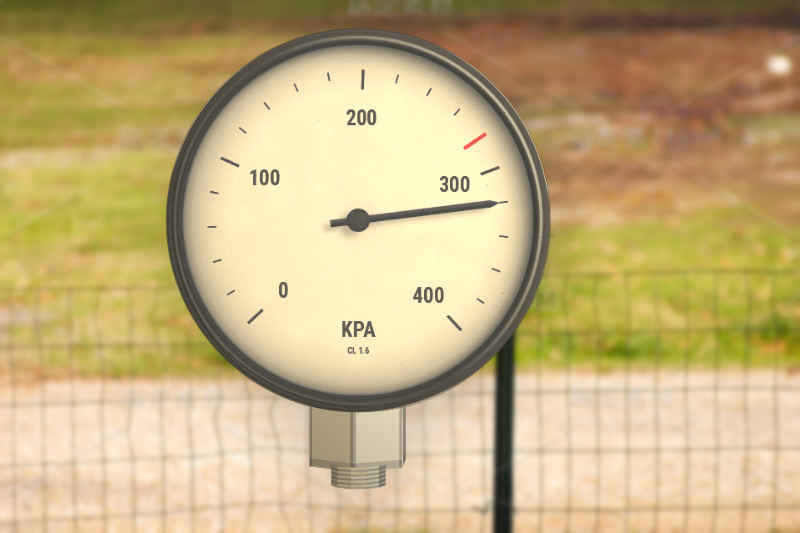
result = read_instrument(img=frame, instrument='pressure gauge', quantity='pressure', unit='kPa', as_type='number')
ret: 320 kPa
